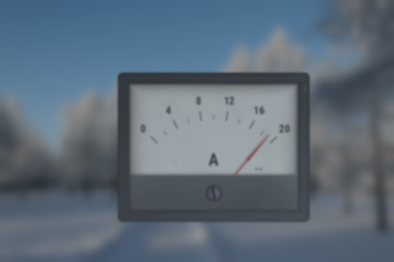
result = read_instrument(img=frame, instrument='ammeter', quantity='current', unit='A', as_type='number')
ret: 19 A
